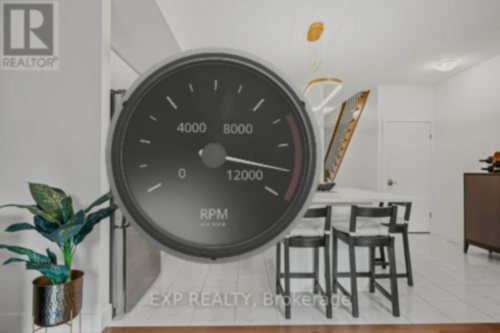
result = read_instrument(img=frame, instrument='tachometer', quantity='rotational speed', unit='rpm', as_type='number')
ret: 11000 rpm
